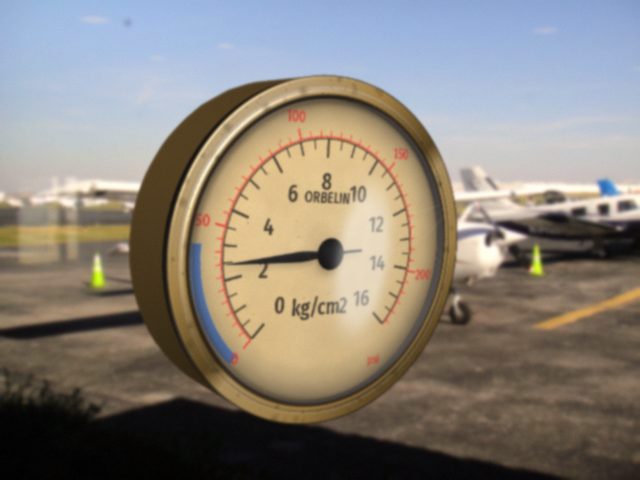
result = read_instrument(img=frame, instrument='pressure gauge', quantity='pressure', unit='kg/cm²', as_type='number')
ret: 2.5 kg/cm²
